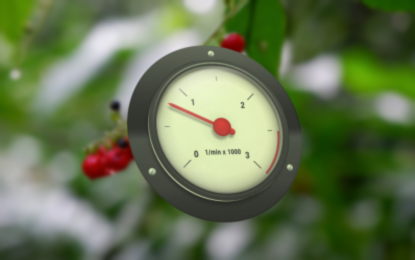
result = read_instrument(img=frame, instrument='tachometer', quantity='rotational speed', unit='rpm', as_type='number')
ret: 750 rpm
